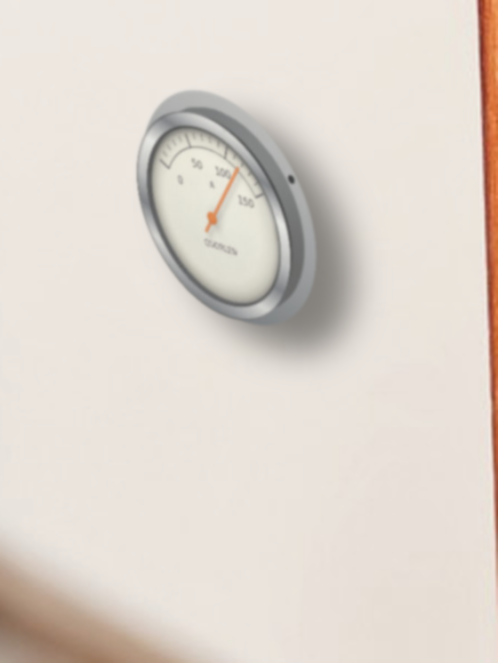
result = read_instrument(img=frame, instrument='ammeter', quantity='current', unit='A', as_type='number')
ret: 120 A
